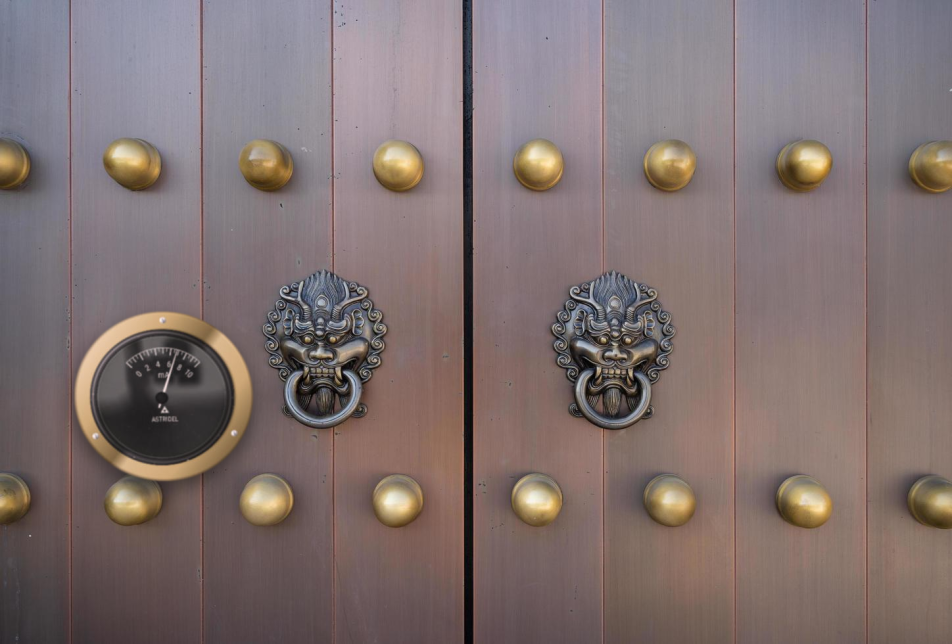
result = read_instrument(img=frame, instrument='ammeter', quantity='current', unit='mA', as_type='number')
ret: 7 mA
